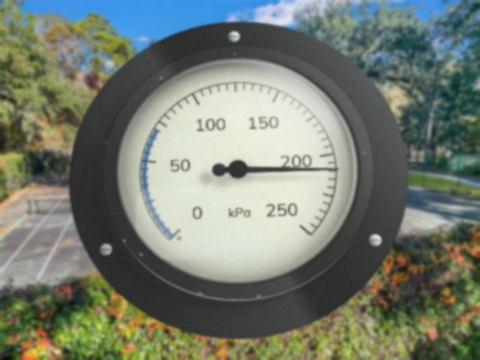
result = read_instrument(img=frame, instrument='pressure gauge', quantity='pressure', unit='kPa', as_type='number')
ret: 210 kPa
